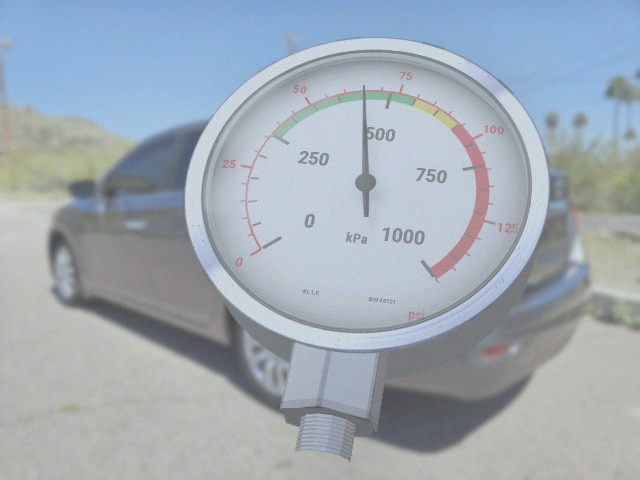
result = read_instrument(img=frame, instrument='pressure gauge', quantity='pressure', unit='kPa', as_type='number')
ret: 450 kPa
